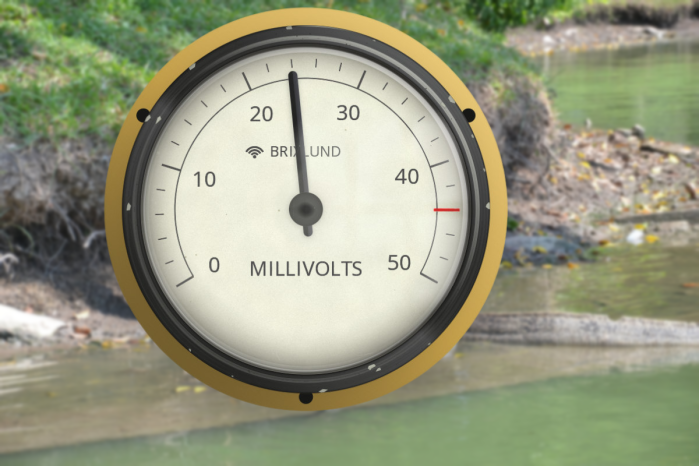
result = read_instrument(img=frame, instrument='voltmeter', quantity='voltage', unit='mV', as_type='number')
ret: 24 mV
